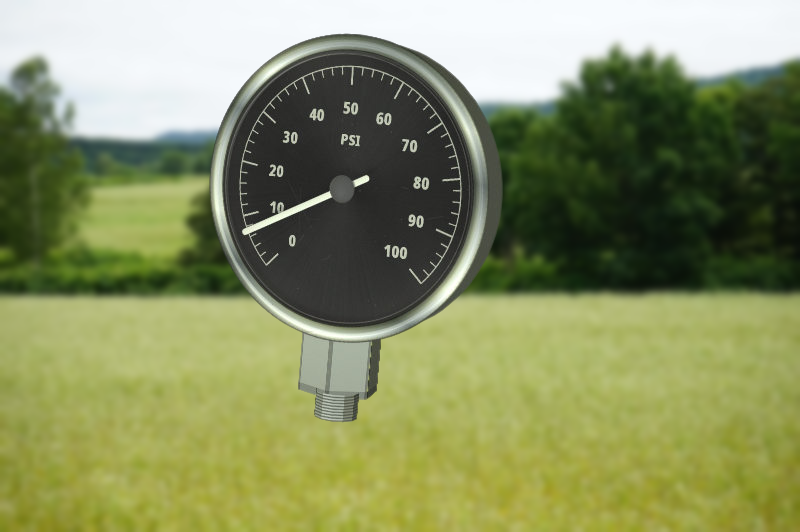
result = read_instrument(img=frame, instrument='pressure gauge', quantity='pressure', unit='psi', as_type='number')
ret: 7 psi
